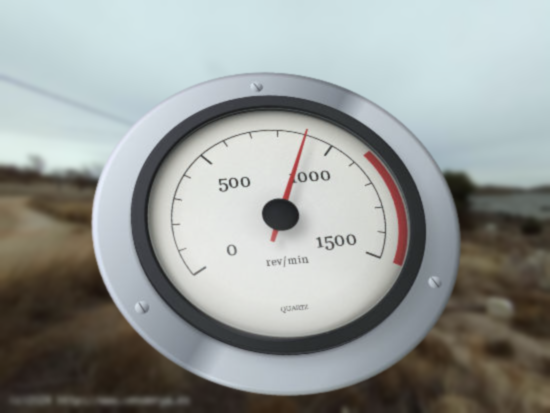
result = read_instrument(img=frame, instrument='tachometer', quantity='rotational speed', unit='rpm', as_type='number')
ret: 900 rpm
